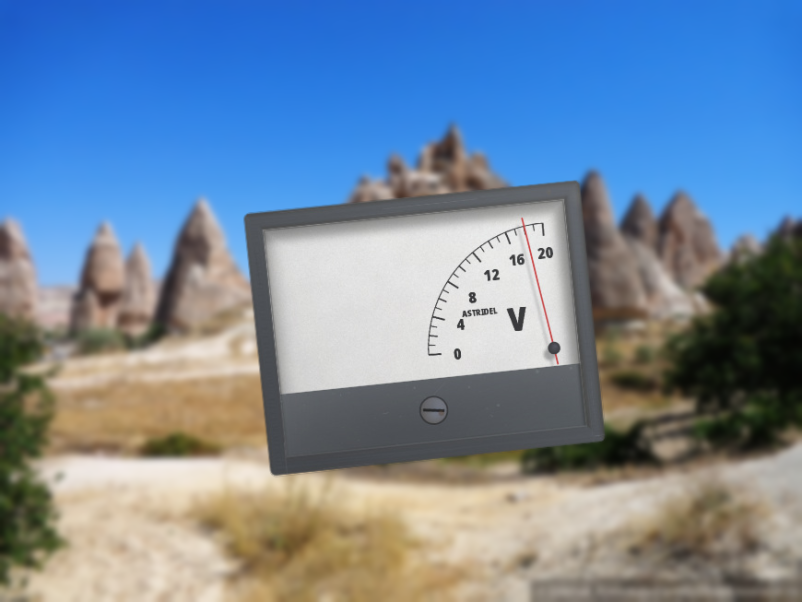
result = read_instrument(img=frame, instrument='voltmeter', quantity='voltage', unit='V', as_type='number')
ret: 18 V
